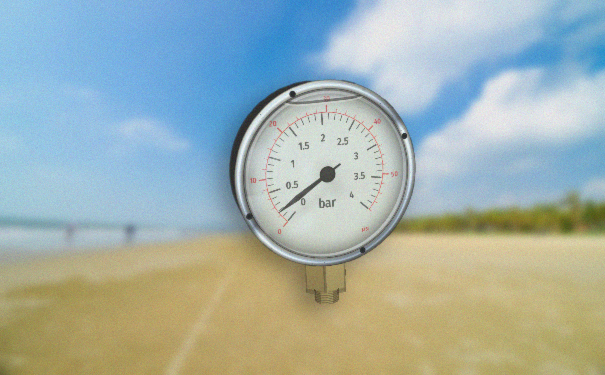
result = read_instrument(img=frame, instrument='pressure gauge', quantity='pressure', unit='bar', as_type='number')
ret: 0.2 bar
